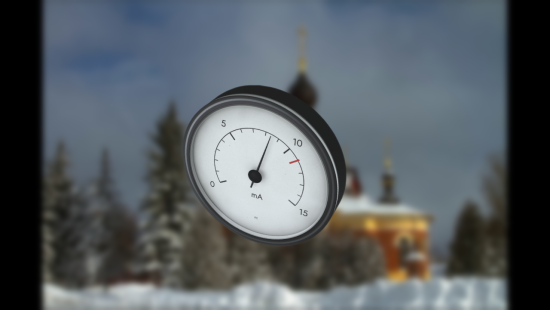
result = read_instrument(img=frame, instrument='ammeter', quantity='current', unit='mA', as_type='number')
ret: 8.5 mA
